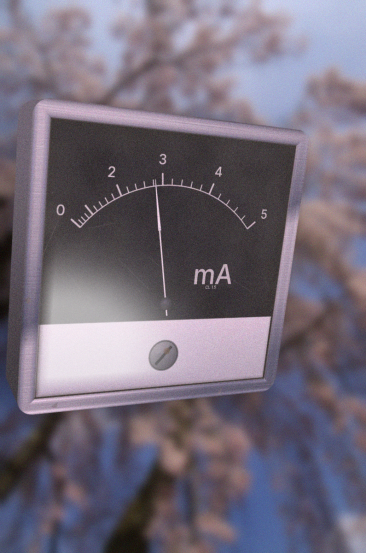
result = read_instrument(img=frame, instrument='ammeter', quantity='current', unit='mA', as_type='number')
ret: 2.8 mA
